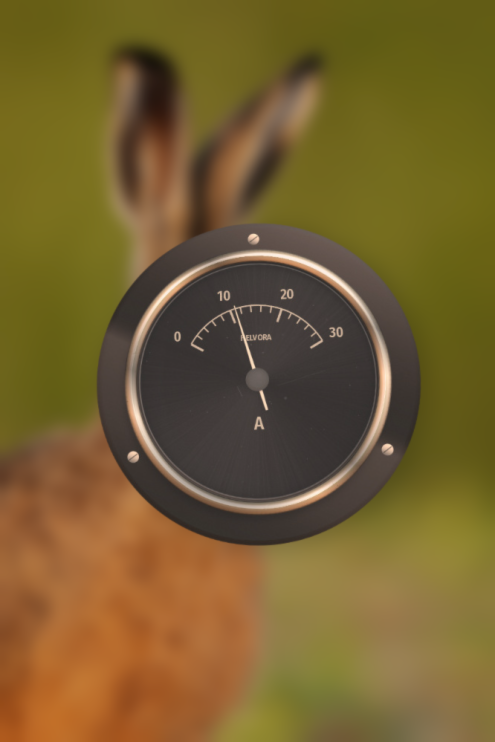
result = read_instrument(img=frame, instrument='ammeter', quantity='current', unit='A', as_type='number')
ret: 11 A
